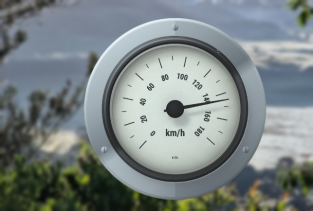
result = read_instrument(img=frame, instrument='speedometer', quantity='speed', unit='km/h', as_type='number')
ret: 145 km/h
